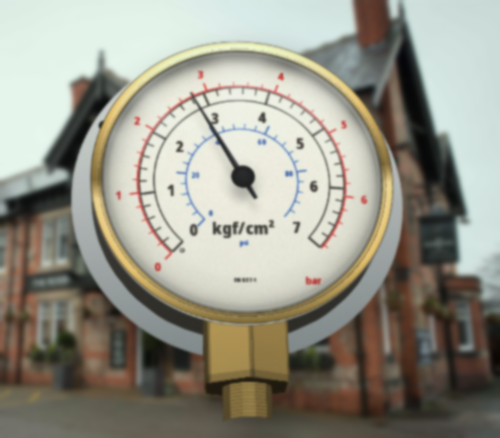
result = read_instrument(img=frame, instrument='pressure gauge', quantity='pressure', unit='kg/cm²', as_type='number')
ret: 2.8 kg/cm²
